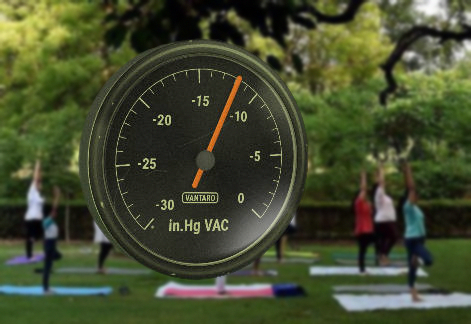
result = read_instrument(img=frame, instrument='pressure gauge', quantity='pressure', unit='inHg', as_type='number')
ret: -12 inHg
